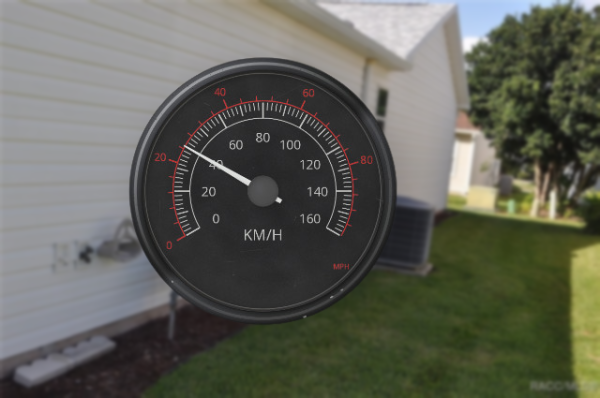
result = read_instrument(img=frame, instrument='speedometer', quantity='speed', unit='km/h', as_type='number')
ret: 40 km/h
